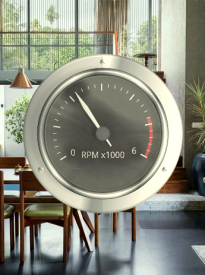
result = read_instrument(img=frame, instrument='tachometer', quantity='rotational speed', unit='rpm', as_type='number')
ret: 2200 rpm
